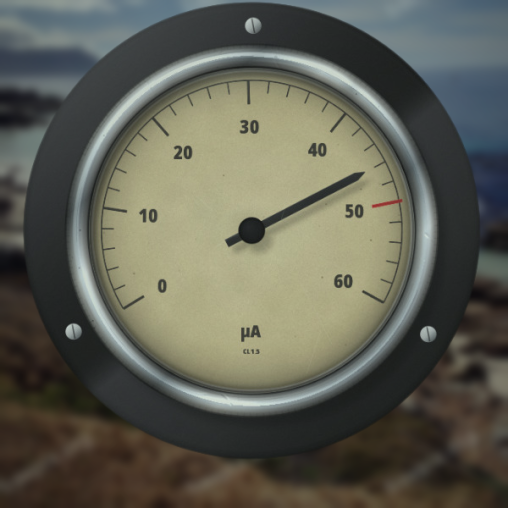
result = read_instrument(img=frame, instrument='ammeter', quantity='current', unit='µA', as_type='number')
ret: 46 µA
